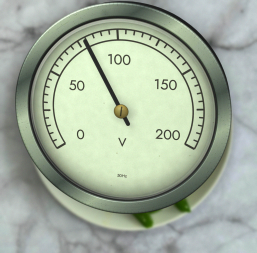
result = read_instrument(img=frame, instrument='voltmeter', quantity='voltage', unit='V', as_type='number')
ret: 80 V
